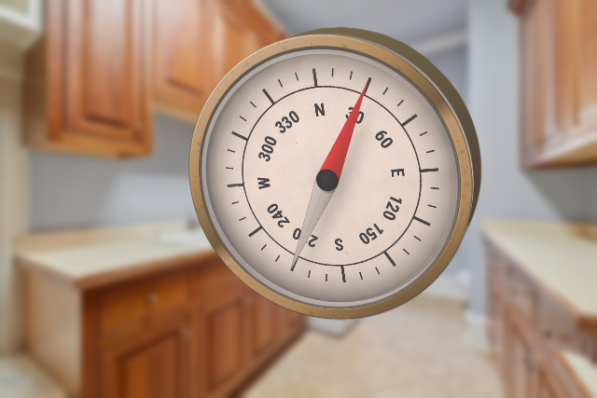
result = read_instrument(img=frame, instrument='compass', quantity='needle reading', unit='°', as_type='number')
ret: 30 °
